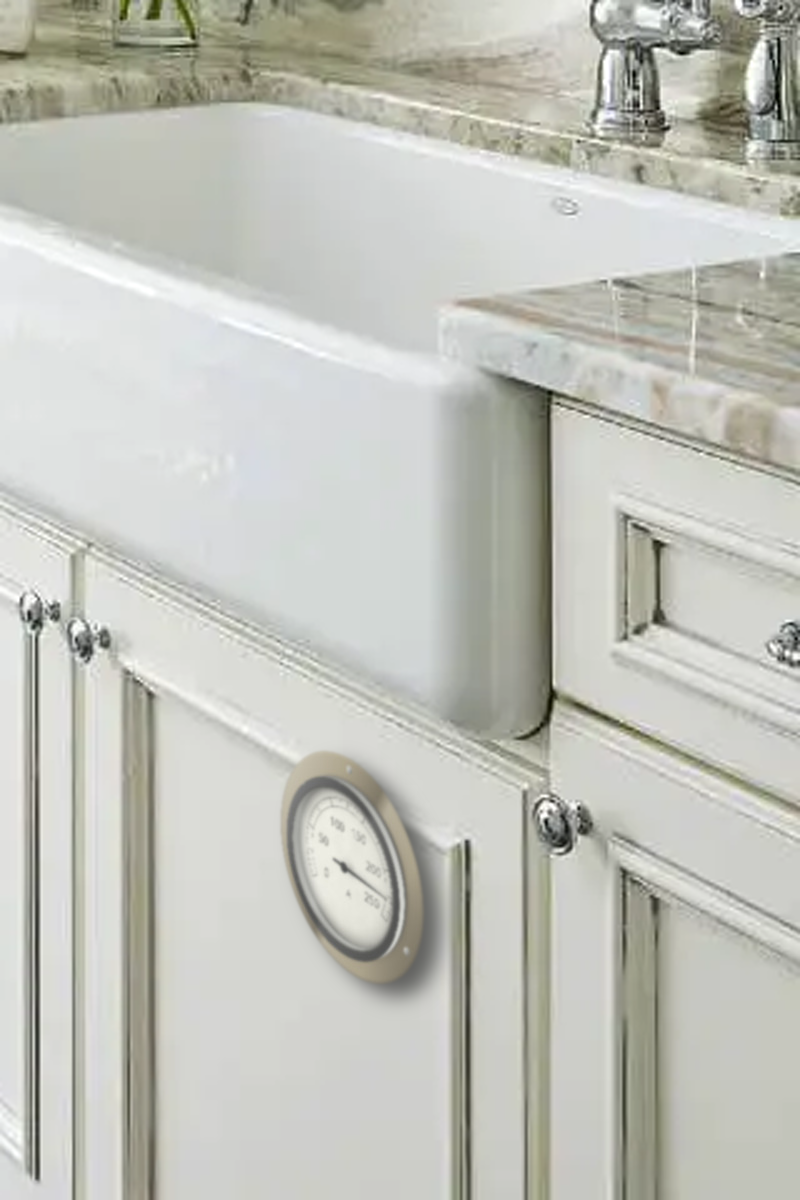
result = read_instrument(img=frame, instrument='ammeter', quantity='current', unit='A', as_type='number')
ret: 225 A
